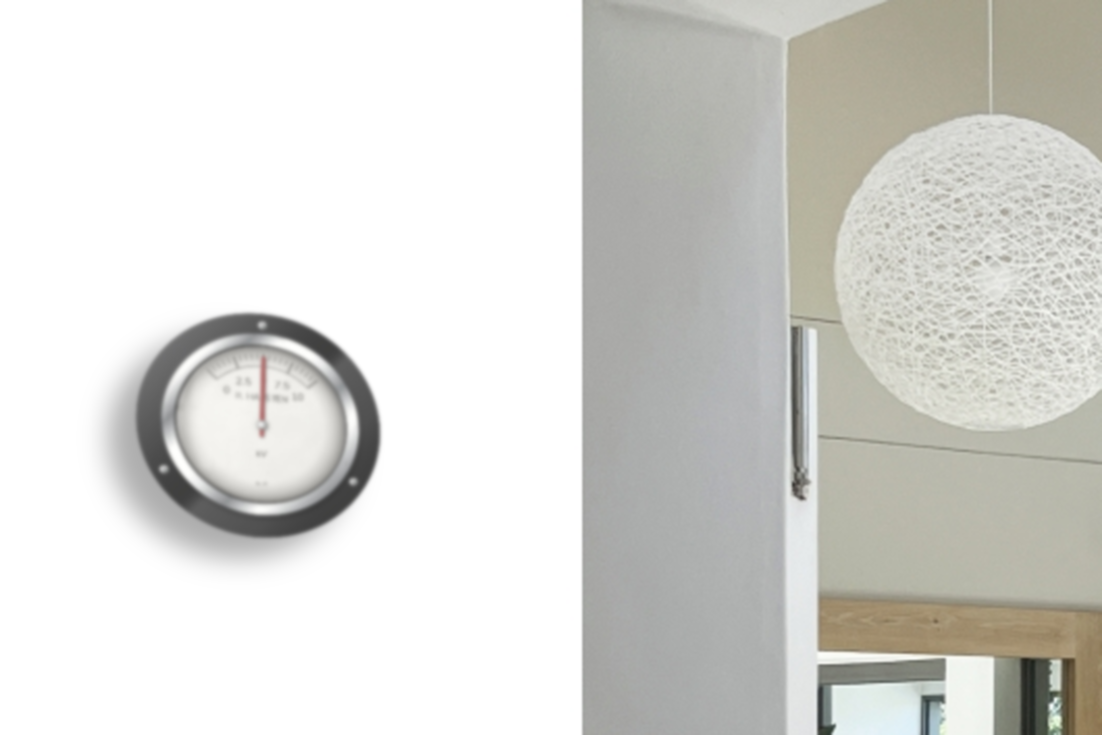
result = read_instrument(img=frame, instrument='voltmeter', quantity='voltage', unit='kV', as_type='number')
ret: 5 kV
